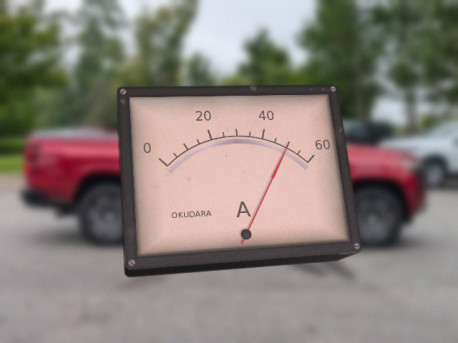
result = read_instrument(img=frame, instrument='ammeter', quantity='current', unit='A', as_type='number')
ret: 50 A
